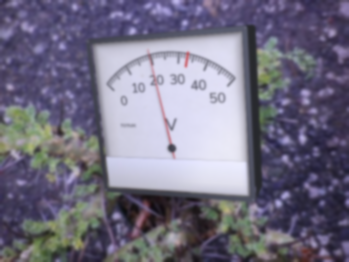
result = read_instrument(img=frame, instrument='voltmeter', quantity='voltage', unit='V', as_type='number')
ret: 20 V
